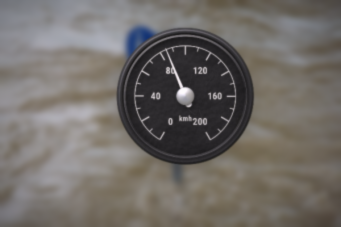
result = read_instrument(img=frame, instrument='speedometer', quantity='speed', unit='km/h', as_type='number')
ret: 85 km/h
